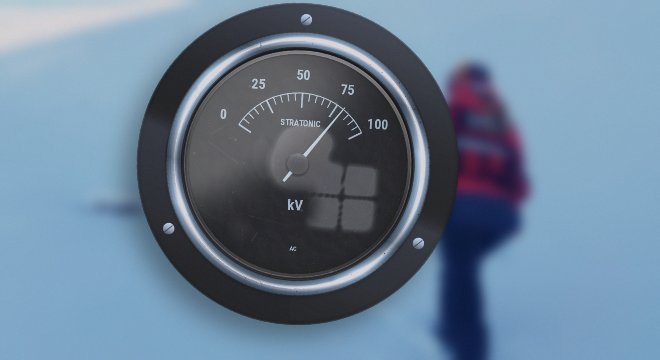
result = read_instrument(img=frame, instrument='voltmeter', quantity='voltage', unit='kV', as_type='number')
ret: 80 kV
